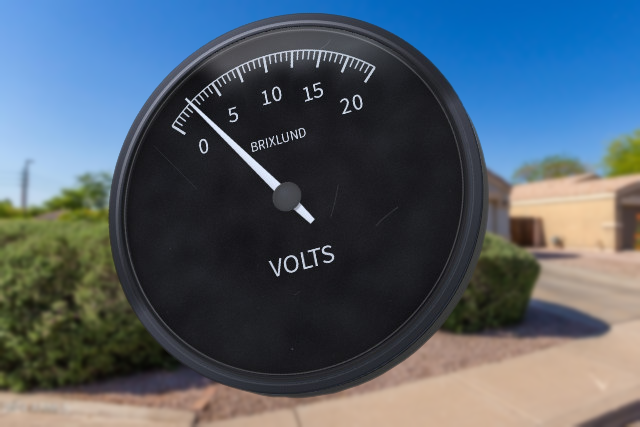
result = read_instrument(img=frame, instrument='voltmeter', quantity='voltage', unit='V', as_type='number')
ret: 2.5 V
